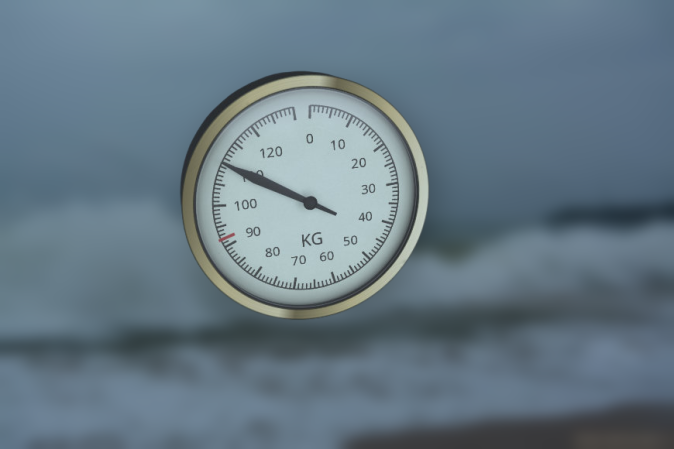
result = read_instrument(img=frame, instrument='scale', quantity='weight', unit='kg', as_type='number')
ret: 110 kg
